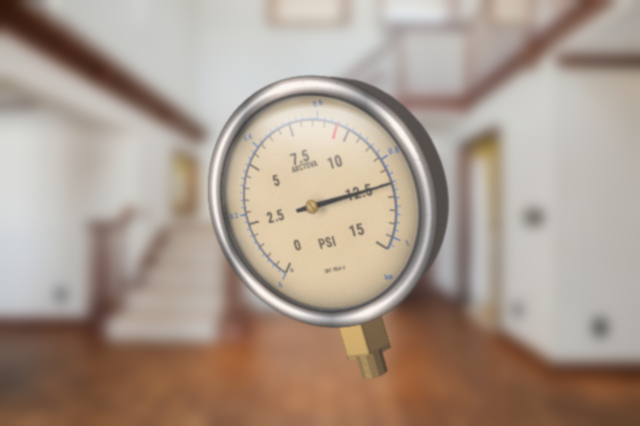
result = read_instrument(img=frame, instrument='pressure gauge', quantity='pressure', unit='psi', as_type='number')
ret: 12.5 psi
